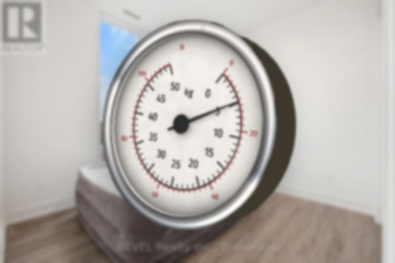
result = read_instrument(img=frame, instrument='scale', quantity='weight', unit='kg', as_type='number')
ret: 5 kg
